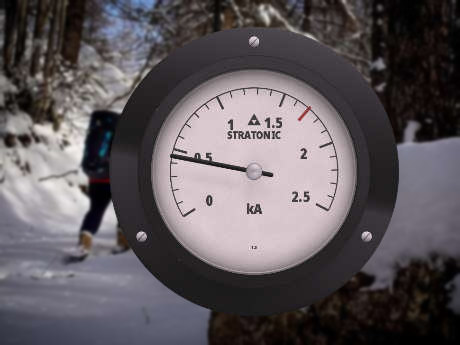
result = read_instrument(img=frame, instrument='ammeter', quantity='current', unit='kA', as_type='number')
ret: 0.45 kA
